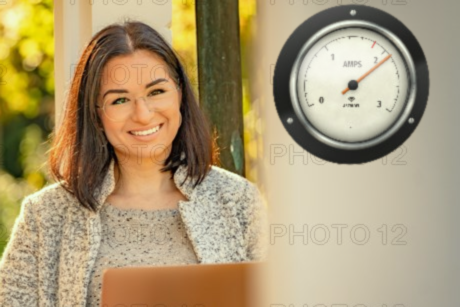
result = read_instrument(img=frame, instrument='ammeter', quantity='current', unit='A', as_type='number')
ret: 2.1 A
